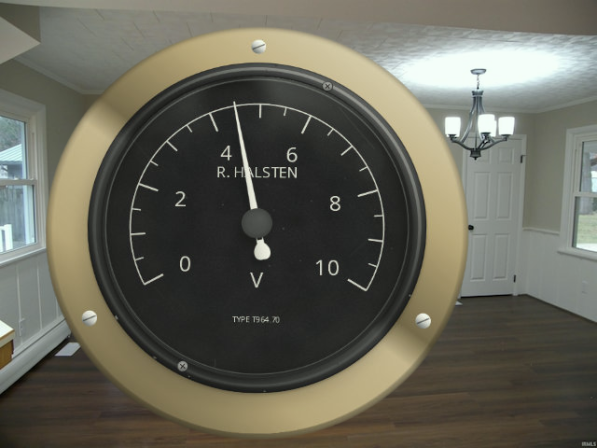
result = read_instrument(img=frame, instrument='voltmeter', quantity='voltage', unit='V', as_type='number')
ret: 4.5 V
